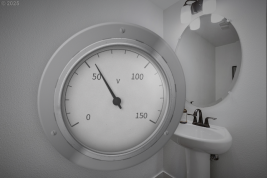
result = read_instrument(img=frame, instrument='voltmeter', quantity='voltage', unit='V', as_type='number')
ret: 55 V
